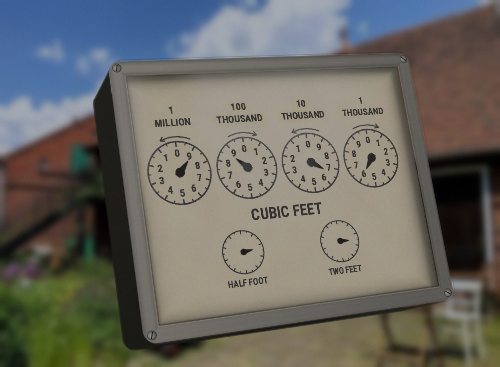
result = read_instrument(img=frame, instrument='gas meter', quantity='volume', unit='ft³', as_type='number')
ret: 886600 ft³
